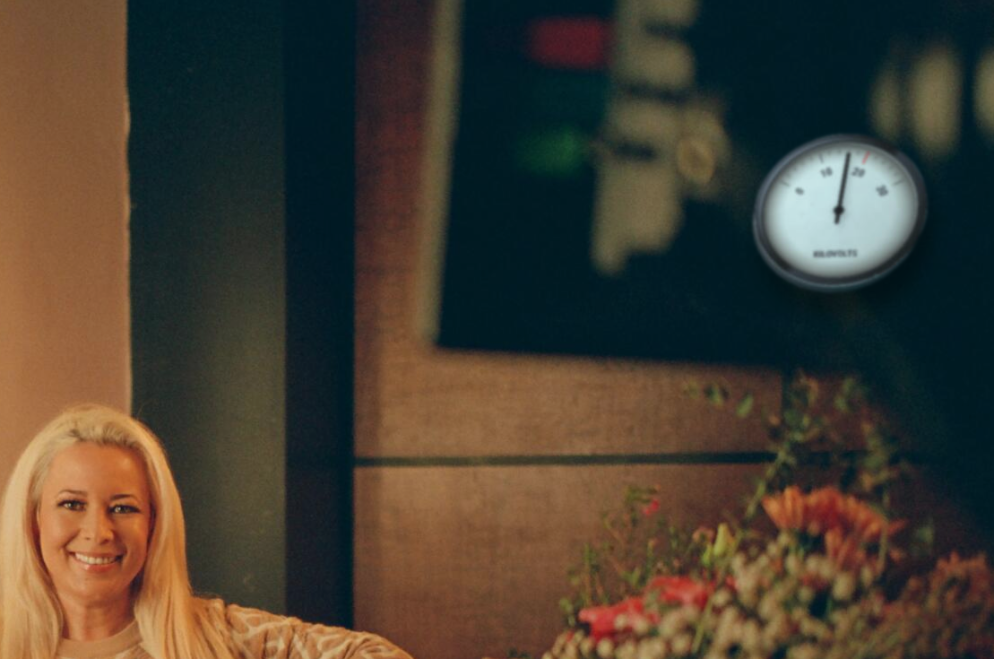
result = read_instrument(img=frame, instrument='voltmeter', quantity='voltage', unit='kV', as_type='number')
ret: 16 kV
